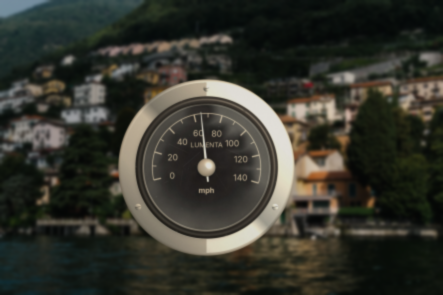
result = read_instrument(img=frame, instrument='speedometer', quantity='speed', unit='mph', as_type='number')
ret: 65 mph
